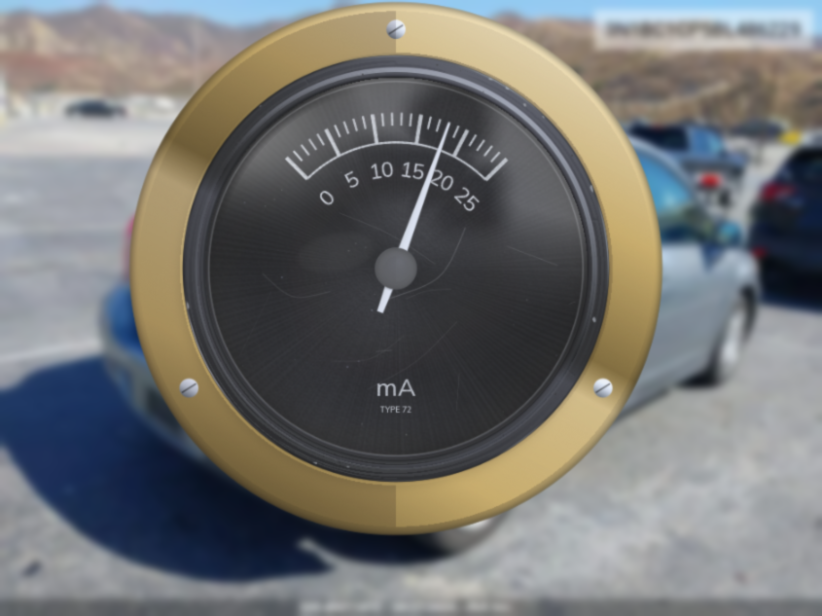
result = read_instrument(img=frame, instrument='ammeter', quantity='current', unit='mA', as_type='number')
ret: 18 mA
